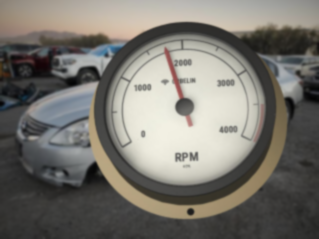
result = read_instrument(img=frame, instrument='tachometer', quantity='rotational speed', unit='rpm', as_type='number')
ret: 1750 rpm
